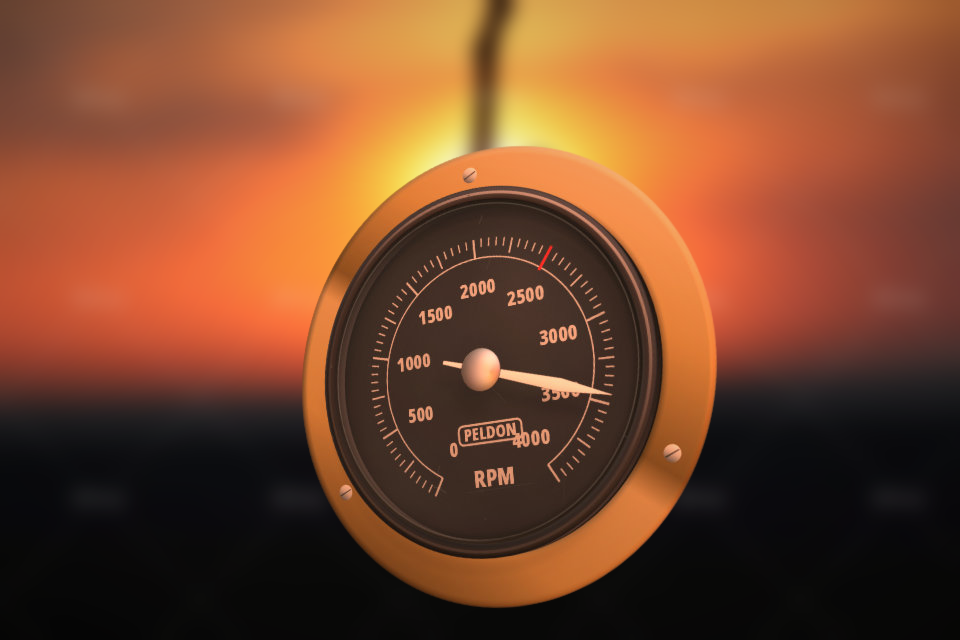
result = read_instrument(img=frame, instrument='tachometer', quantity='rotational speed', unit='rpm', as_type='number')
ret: 3450 rpm
